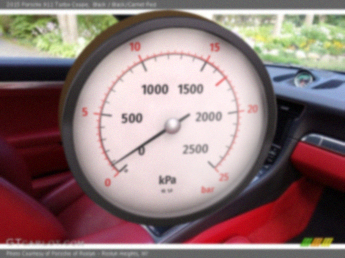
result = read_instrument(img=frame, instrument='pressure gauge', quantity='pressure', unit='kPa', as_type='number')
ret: 100 kPa
